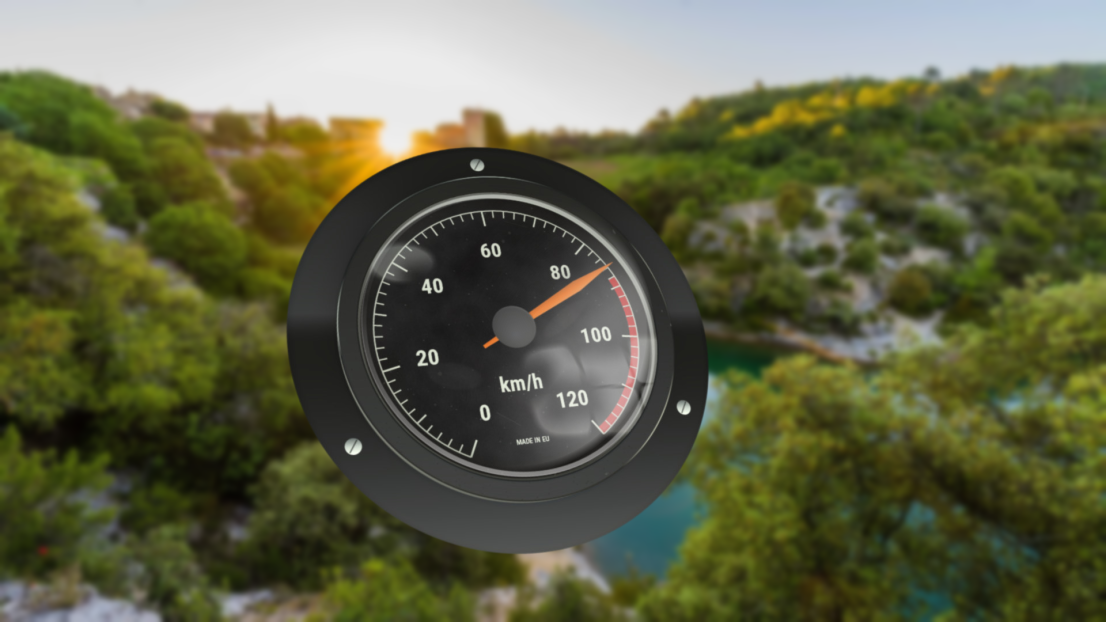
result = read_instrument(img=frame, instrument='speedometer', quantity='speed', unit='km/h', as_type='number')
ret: 86 km/h
